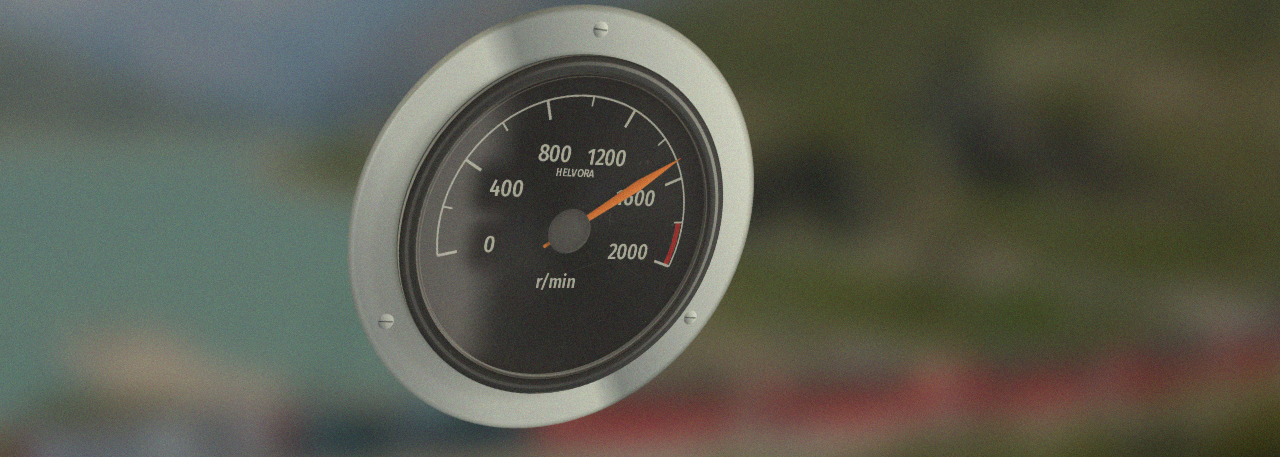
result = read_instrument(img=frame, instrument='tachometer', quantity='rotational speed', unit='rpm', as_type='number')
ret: 1500 rpm
